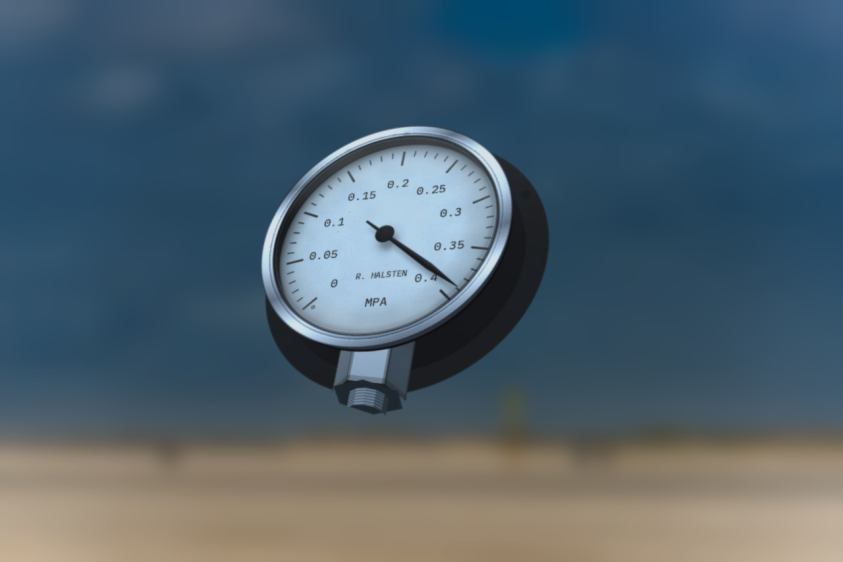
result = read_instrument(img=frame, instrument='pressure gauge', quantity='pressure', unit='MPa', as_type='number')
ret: 0.39 MPa
